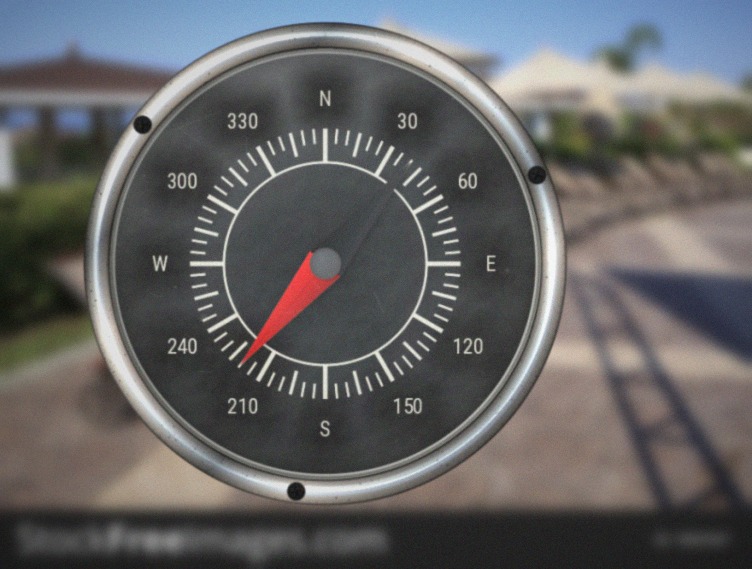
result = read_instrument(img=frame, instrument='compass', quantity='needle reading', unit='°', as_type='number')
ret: 220 °
